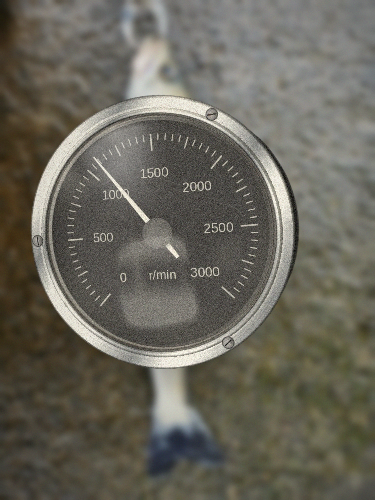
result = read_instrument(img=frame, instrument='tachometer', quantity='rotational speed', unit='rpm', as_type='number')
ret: 1100 rpm
